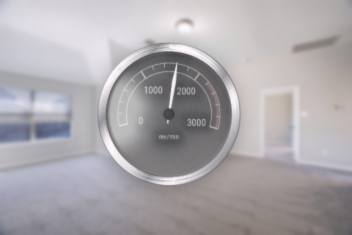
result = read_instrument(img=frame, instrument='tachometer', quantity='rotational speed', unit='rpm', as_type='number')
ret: 1600 rpm
